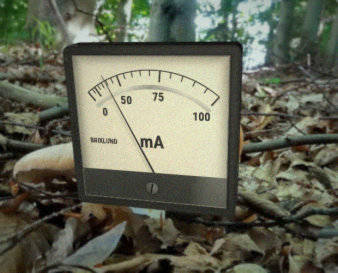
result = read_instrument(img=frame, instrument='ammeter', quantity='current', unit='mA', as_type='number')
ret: 40 mA
